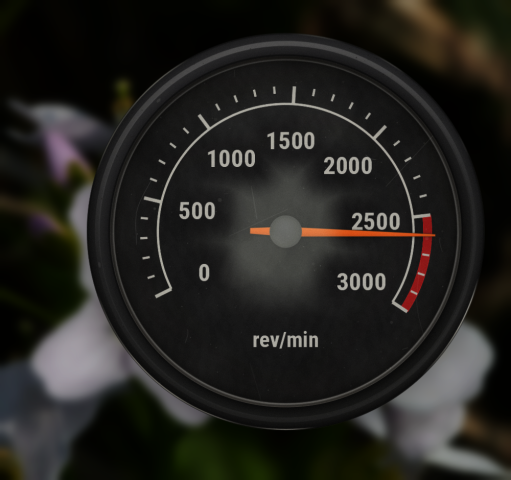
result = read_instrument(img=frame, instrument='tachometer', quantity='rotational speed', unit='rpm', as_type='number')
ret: 2600 rpm
